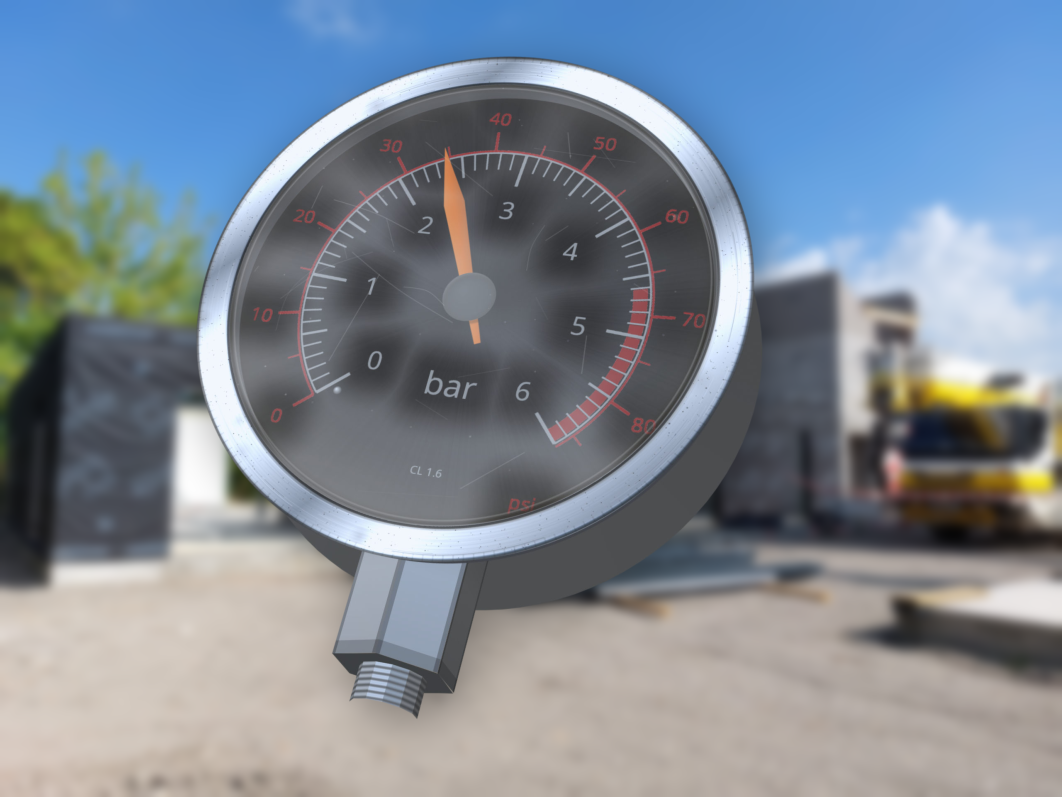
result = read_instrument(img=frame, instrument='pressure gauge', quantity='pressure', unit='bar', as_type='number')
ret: 2.4 bar
